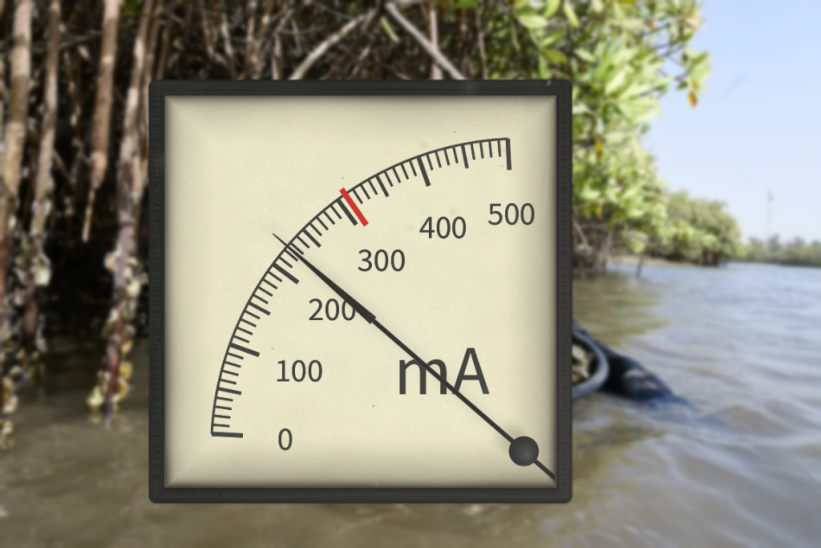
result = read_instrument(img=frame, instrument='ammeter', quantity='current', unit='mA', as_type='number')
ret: 225 mA
